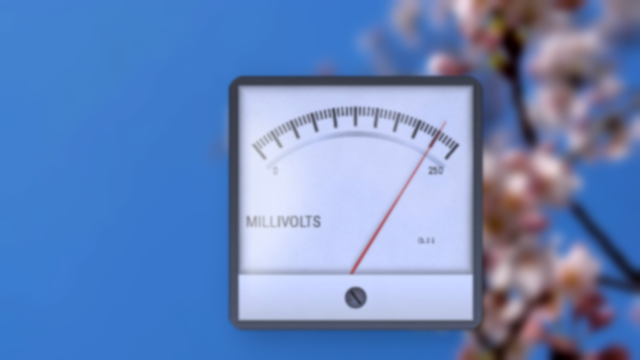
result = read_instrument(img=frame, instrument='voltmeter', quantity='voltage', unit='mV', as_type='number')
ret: 225 mV
